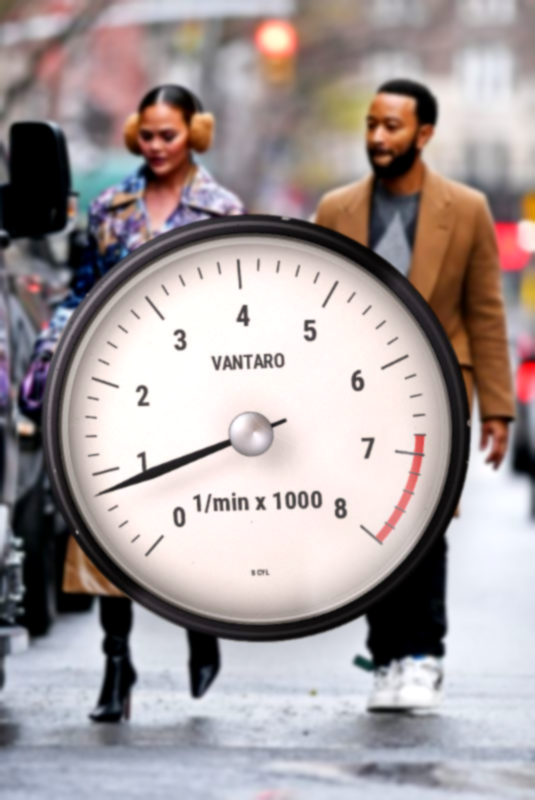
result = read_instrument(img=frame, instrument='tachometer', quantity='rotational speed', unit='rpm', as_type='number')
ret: 800 rpm
